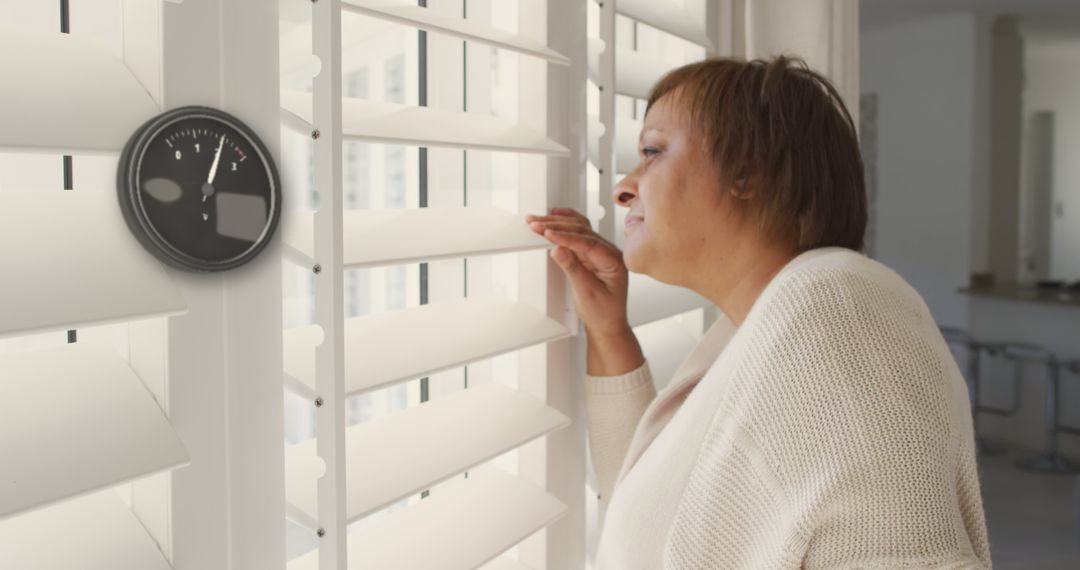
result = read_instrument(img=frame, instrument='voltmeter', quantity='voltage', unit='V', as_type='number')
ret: 2 V
